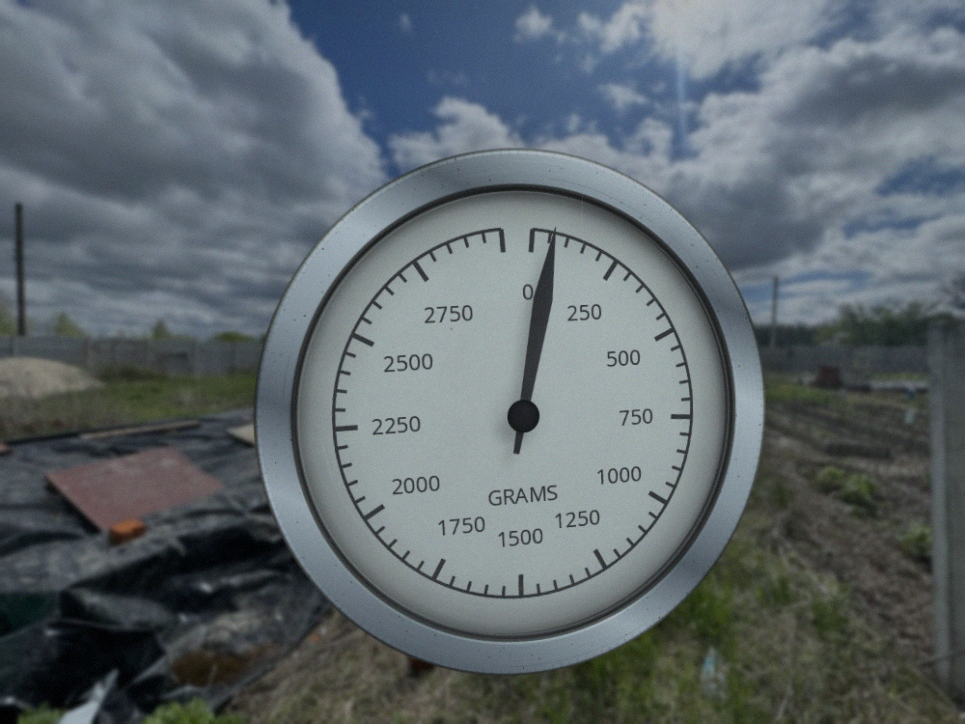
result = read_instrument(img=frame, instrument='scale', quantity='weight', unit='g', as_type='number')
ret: 50 g
